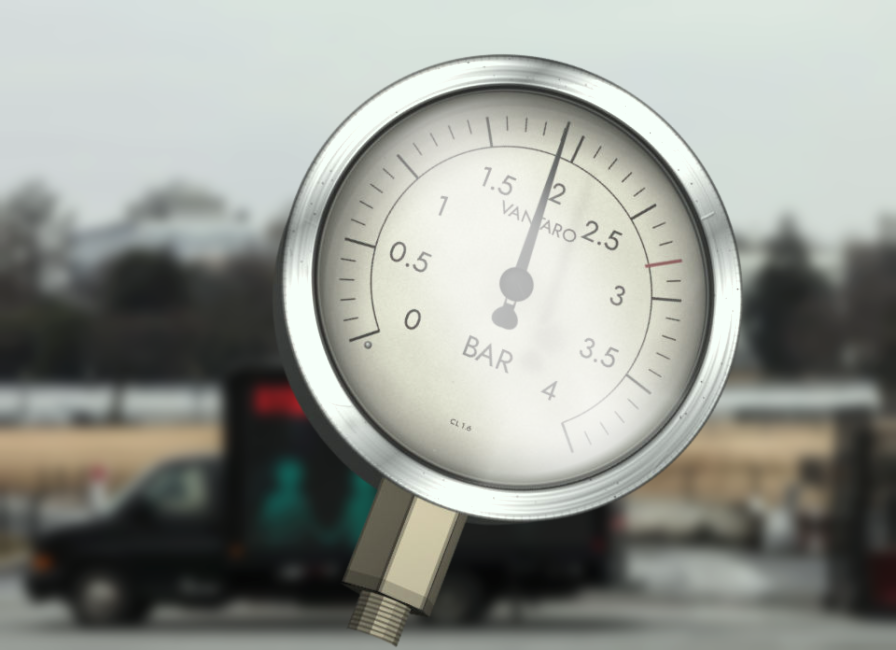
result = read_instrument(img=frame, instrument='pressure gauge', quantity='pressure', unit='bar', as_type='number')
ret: 1.9 bar
